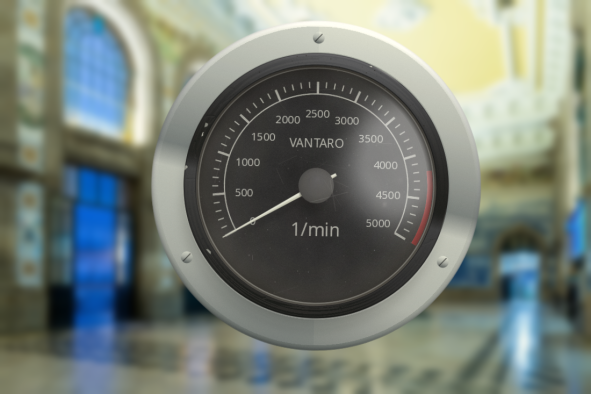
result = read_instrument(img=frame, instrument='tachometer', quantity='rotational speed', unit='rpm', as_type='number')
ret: 0 rpm
